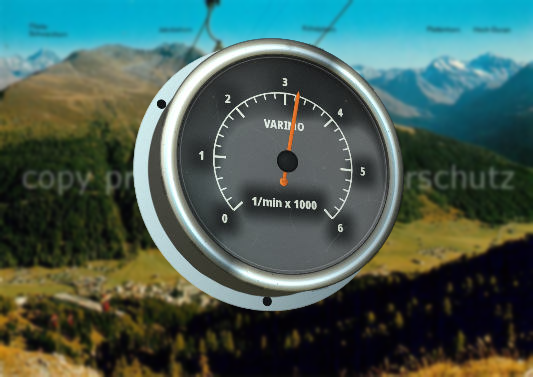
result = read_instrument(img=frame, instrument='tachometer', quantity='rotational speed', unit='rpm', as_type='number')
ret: 3200 rpm
